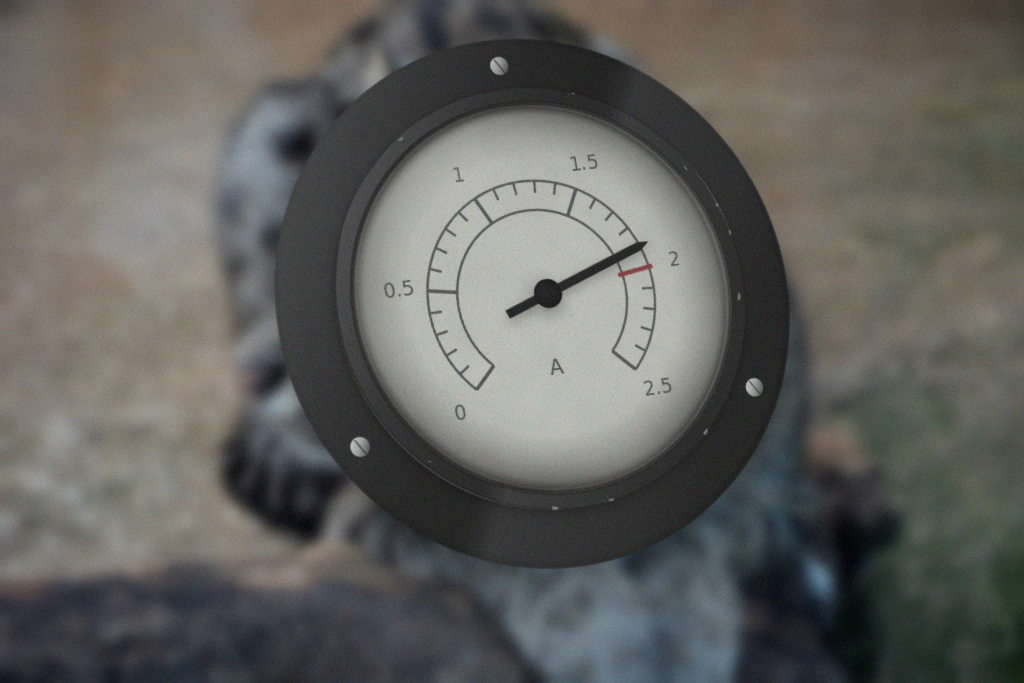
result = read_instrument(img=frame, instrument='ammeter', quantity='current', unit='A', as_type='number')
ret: 1.9 A
